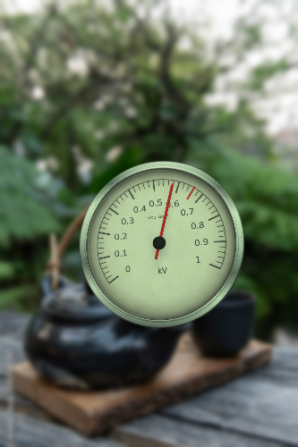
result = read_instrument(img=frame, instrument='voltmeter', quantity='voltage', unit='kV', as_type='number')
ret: 0.58 kV
